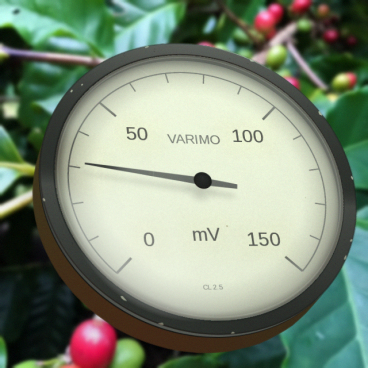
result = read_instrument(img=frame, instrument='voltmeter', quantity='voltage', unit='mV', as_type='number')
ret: 30 mV
